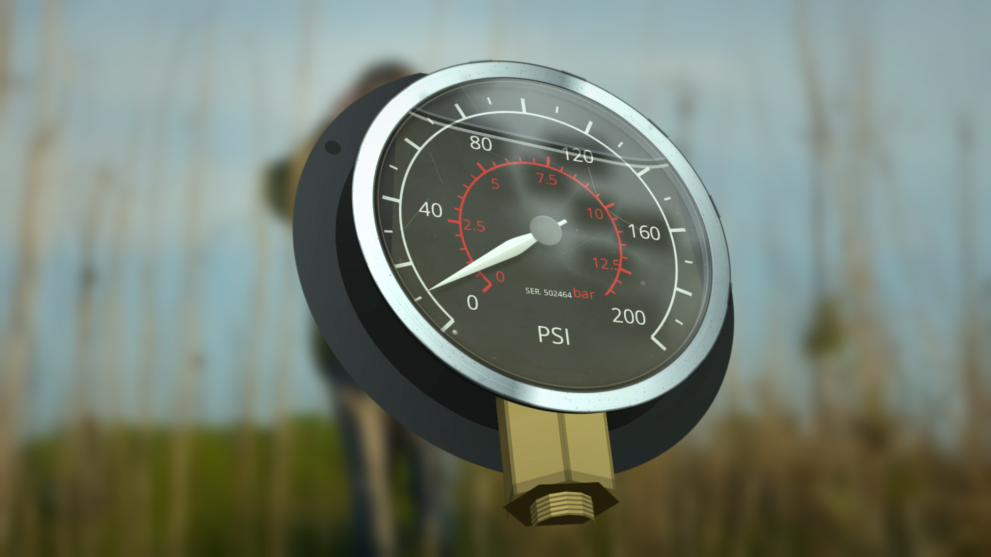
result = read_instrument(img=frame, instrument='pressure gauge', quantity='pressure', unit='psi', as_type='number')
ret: 10 psi
